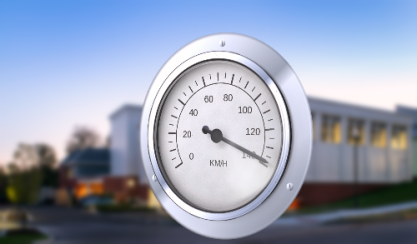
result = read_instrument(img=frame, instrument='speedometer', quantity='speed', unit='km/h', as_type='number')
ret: 137.5 km/h
